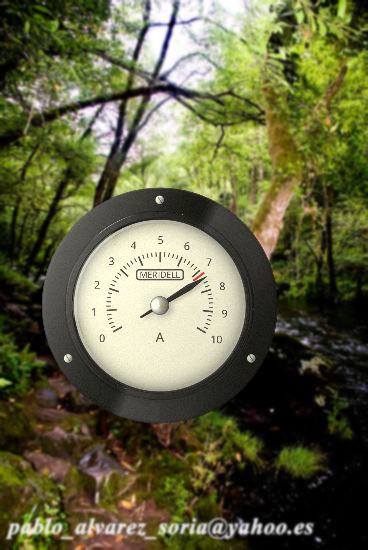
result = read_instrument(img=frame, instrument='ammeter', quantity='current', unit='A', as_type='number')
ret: 7.4 A
